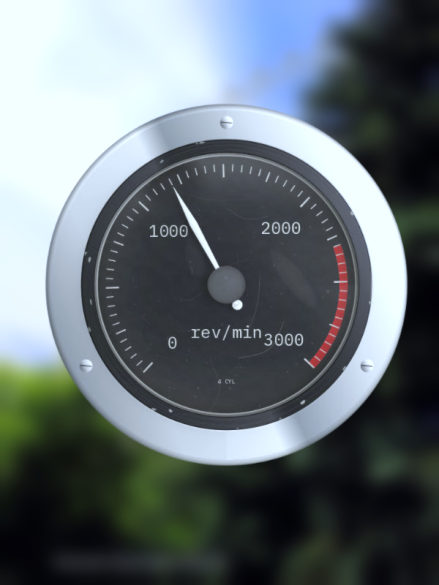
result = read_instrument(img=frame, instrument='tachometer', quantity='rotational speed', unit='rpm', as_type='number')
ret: 1200 rpm
